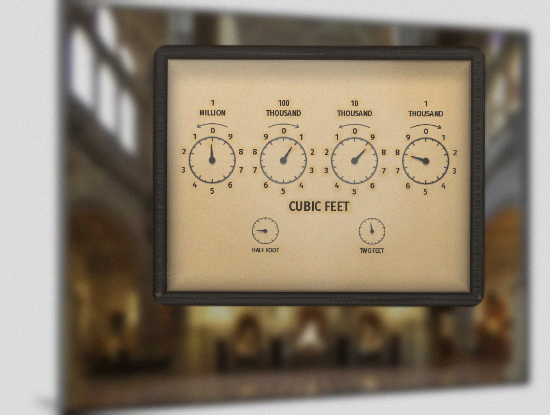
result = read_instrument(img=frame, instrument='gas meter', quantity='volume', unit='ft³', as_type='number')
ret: 8800 ft³
